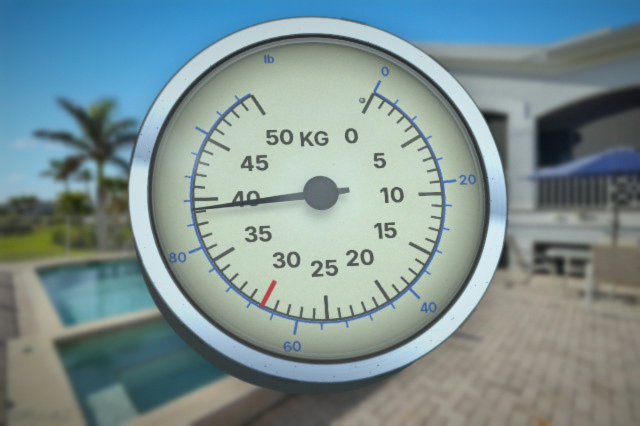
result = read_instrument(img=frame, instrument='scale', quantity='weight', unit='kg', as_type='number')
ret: 39 kg
